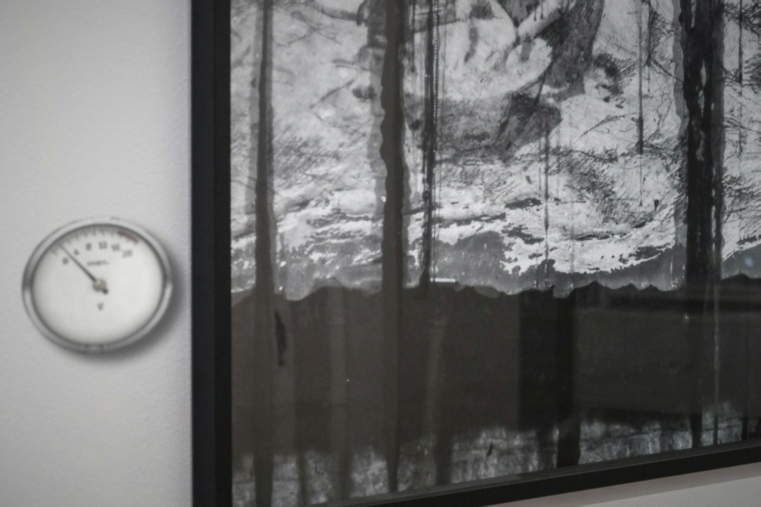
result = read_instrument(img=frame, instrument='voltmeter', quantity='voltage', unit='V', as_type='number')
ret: 2 V
